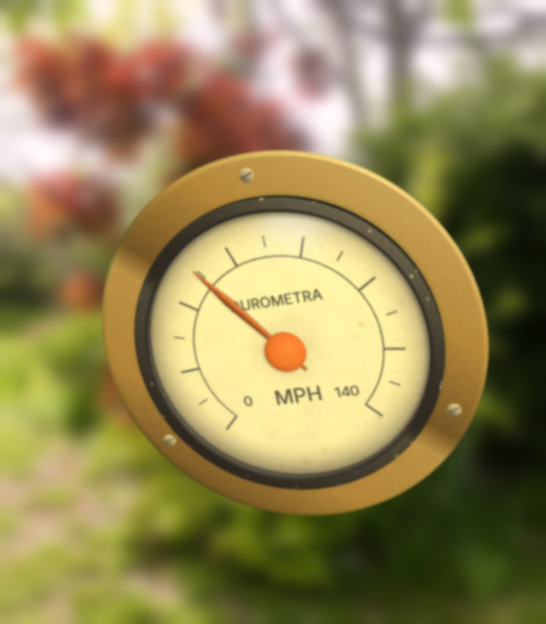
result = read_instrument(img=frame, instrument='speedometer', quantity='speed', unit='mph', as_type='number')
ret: 50 mph
